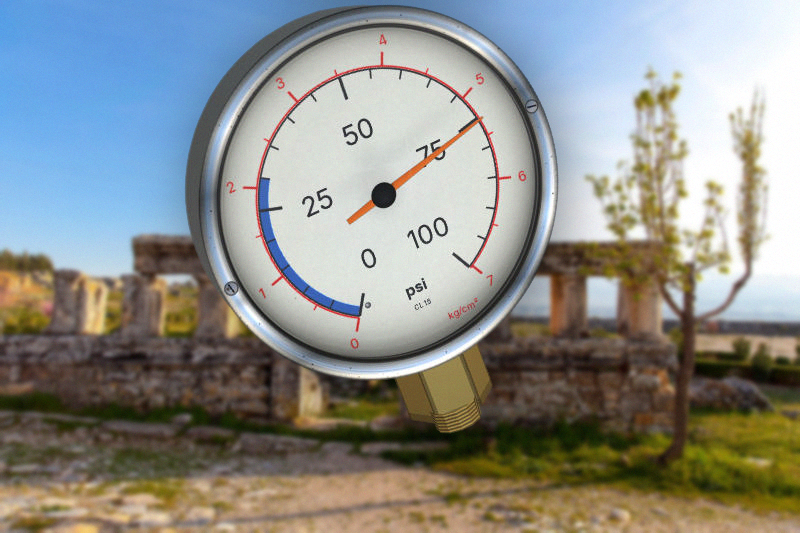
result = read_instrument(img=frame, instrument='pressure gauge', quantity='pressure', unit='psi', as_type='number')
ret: 75 psi
